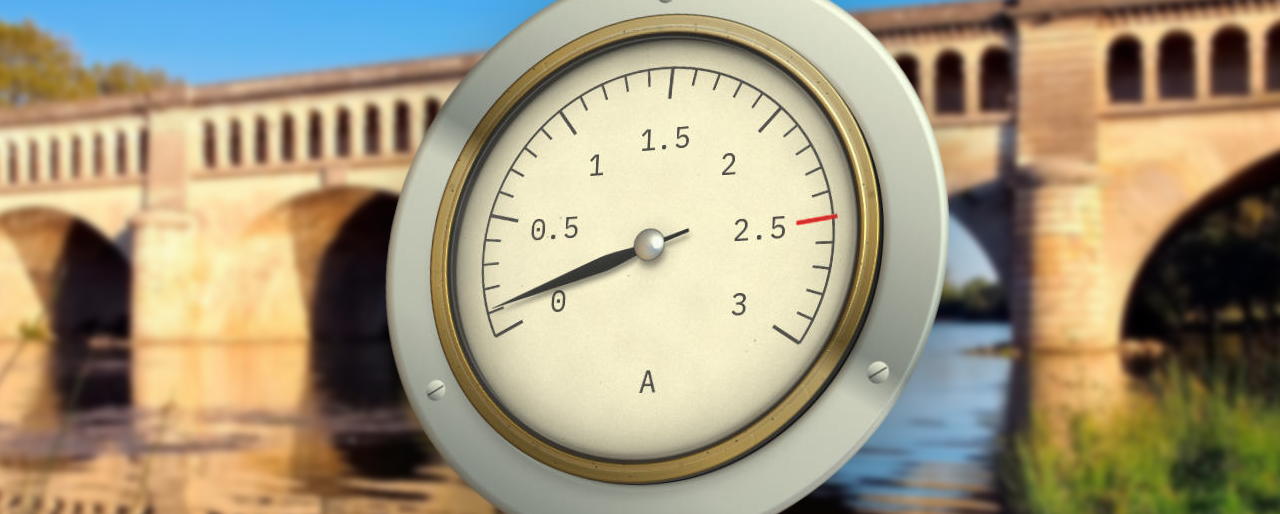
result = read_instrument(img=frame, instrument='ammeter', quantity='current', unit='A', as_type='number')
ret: 0.1 A
